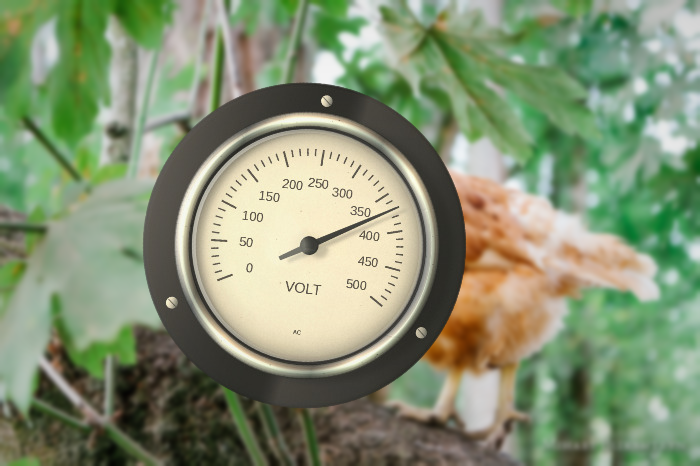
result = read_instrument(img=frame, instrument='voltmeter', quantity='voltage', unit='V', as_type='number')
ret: 370 V
